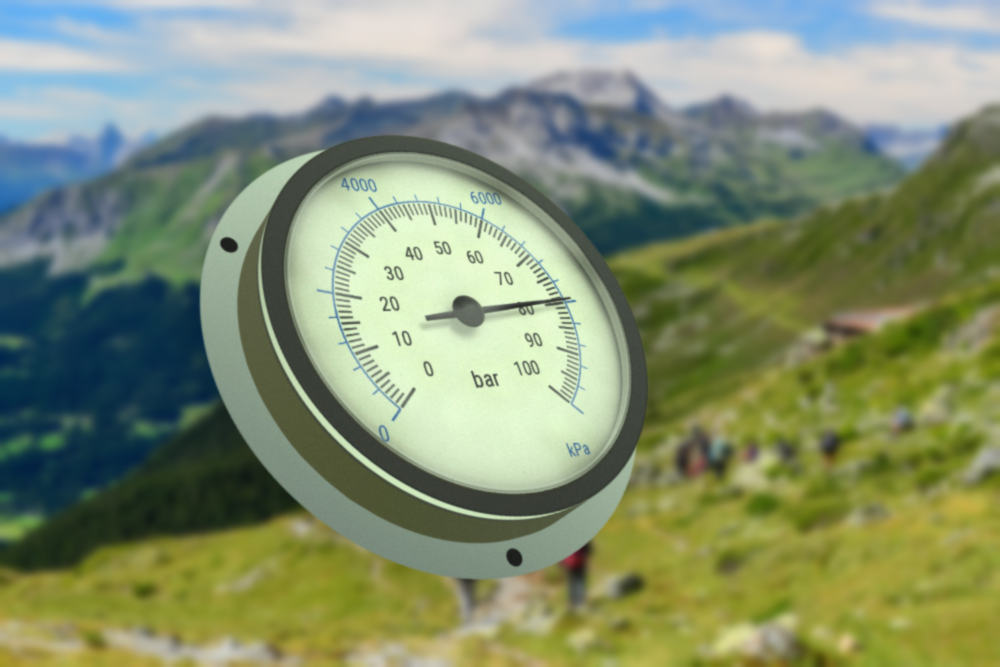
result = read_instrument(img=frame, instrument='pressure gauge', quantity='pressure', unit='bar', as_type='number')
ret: 80 bar
